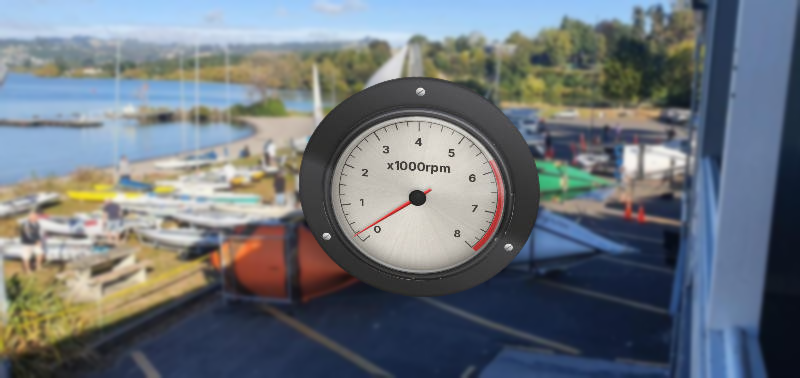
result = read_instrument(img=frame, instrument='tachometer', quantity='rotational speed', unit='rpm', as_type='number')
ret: 250 rpm
